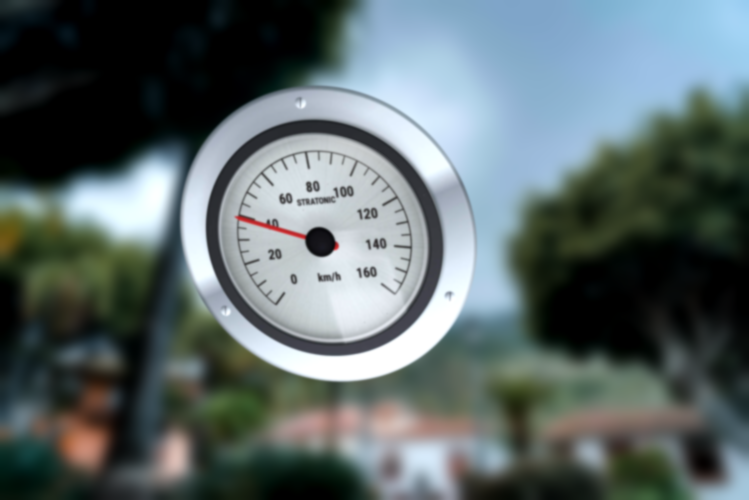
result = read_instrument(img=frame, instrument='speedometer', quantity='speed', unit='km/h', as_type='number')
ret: 40 km/h
